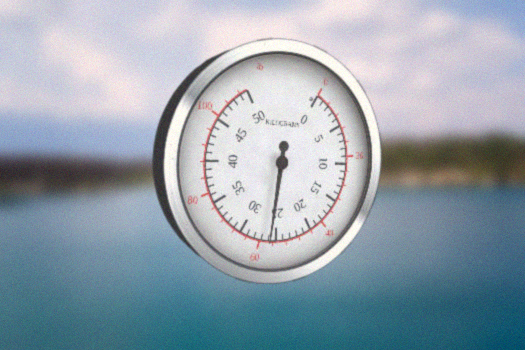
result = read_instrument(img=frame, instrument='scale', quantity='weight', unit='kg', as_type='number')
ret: 26 kg
